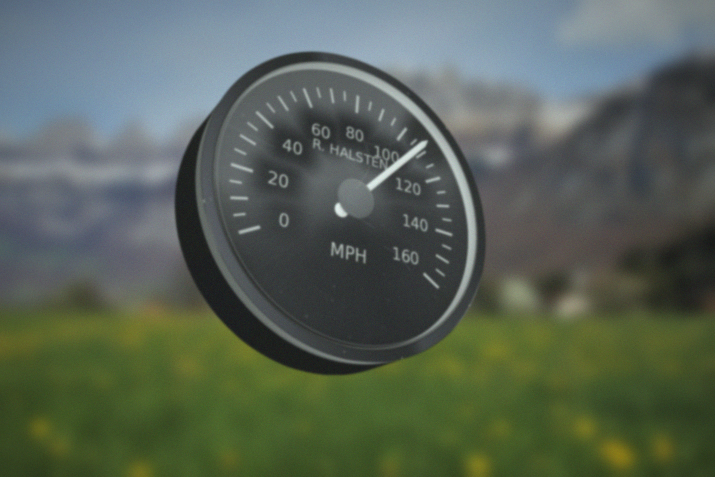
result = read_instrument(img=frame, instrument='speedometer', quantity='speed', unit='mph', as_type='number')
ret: 107.5 mph
